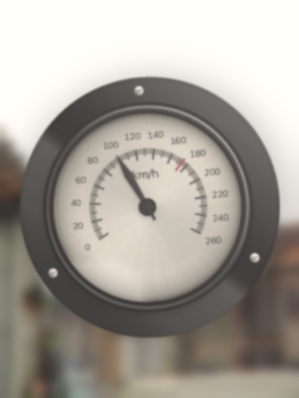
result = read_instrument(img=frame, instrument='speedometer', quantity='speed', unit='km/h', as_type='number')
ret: 100 km/h
